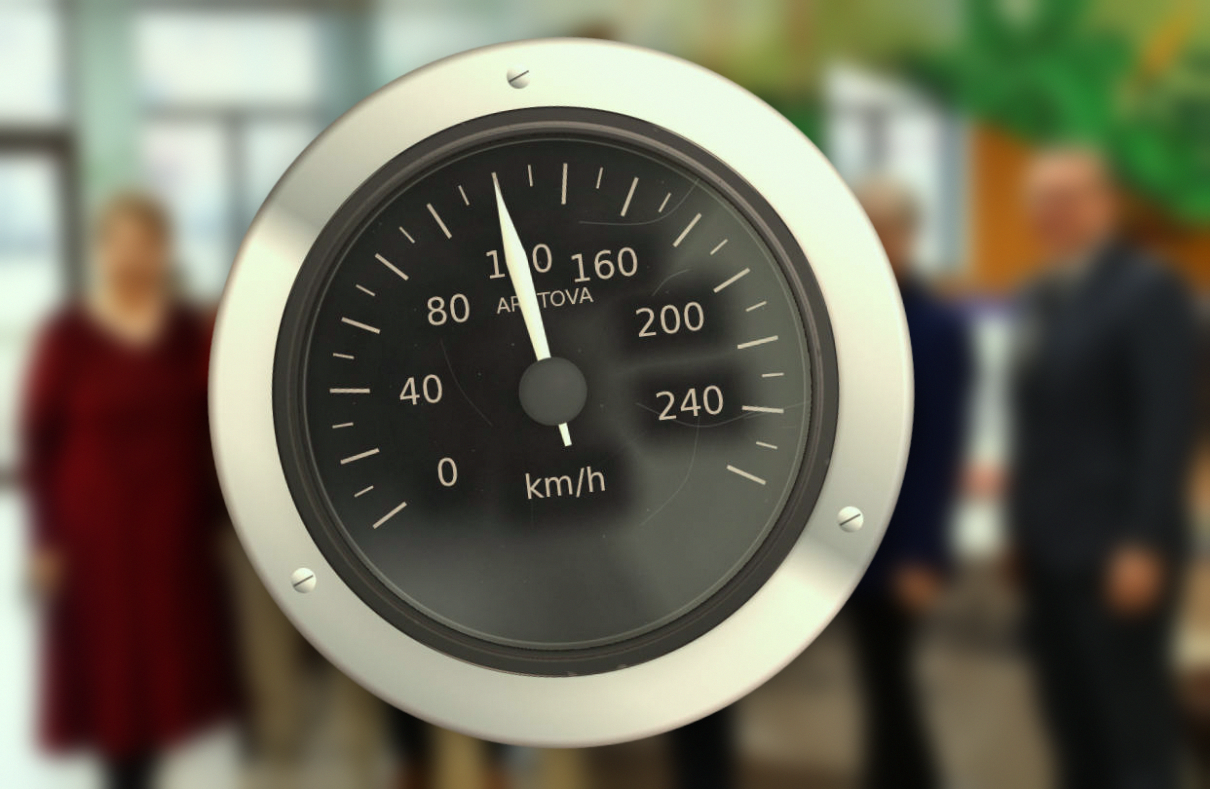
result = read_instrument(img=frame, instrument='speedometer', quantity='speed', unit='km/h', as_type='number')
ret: 120 km/h
